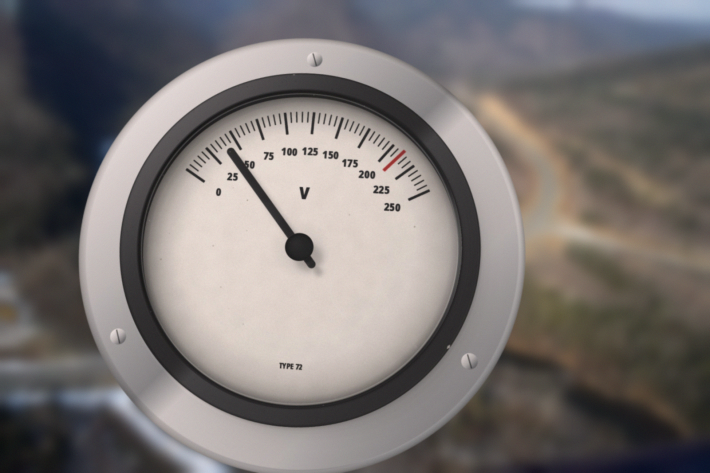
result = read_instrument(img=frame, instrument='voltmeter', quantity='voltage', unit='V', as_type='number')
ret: 40 V
